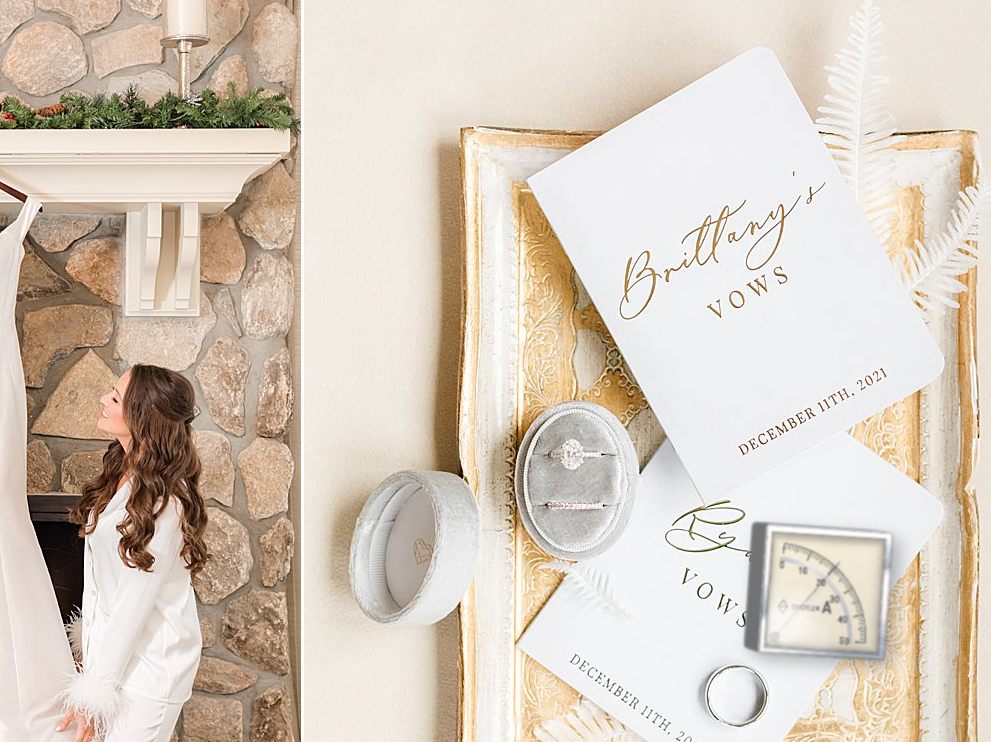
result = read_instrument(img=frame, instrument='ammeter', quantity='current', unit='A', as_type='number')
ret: 20 A
